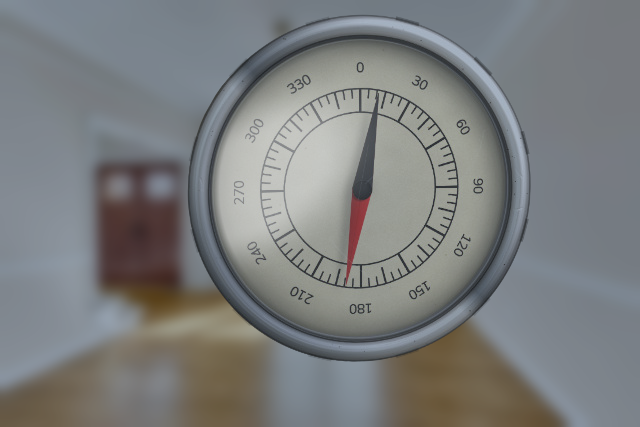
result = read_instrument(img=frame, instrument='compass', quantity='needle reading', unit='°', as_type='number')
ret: 190 °
